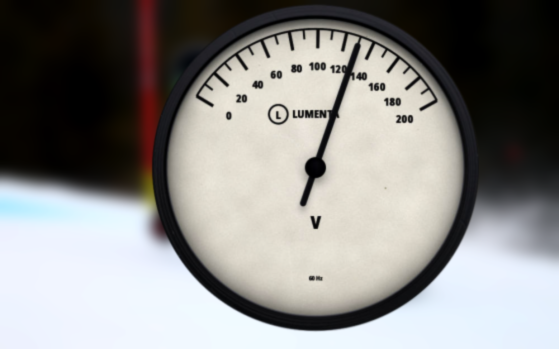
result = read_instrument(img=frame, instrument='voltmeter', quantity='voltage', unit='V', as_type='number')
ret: 130 V
